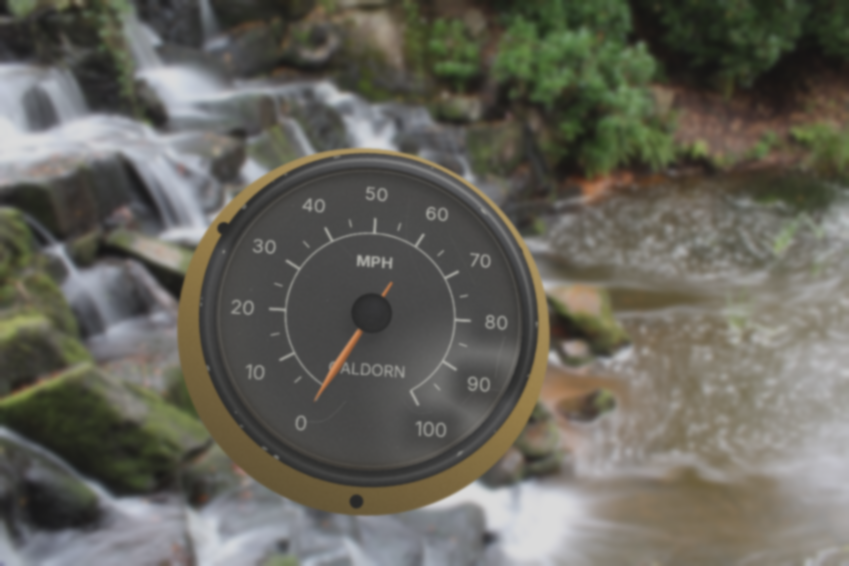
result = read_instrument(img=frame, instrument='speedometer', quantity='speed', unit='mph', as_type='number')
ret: 0 mph
